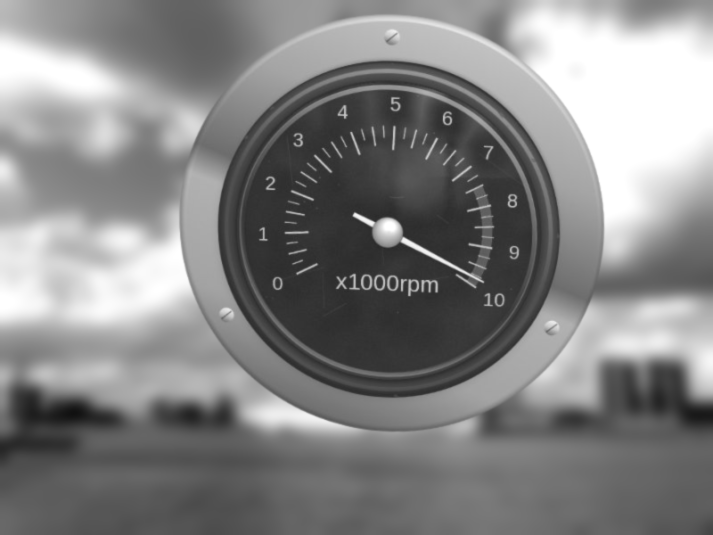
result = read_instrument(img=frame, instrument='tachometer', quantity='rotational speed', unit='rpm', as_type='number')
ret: 9750 rpm
